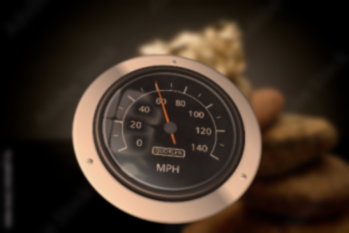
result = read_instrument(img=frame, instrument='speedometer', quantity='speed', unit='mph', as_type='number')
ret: 60 mph
